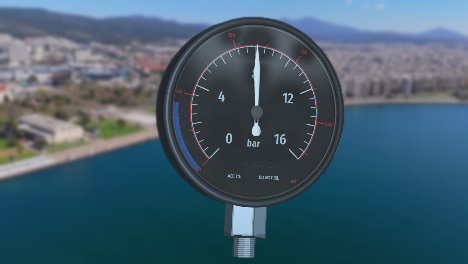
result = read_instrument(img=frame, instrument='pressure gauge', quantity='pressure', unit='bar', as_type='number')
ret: 8 bar
